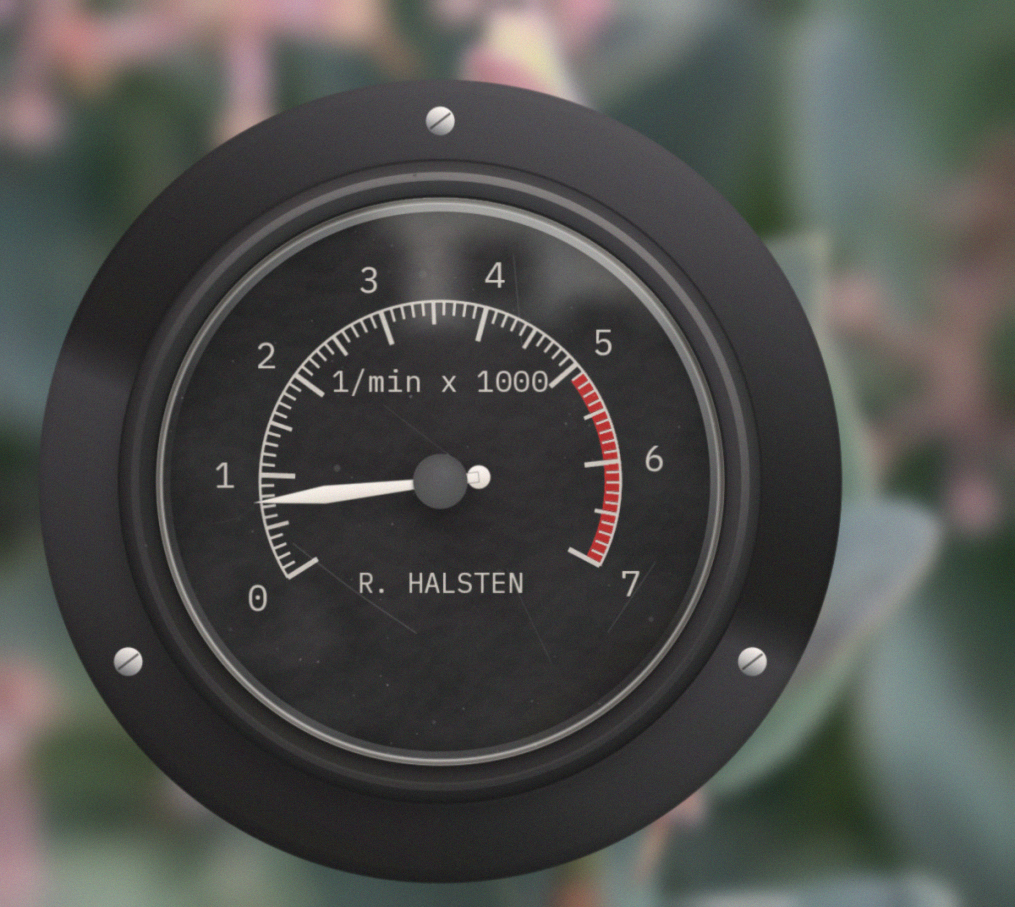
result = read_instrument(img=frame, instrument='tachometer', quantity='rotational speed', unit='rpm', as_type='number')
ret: 750 rpm
